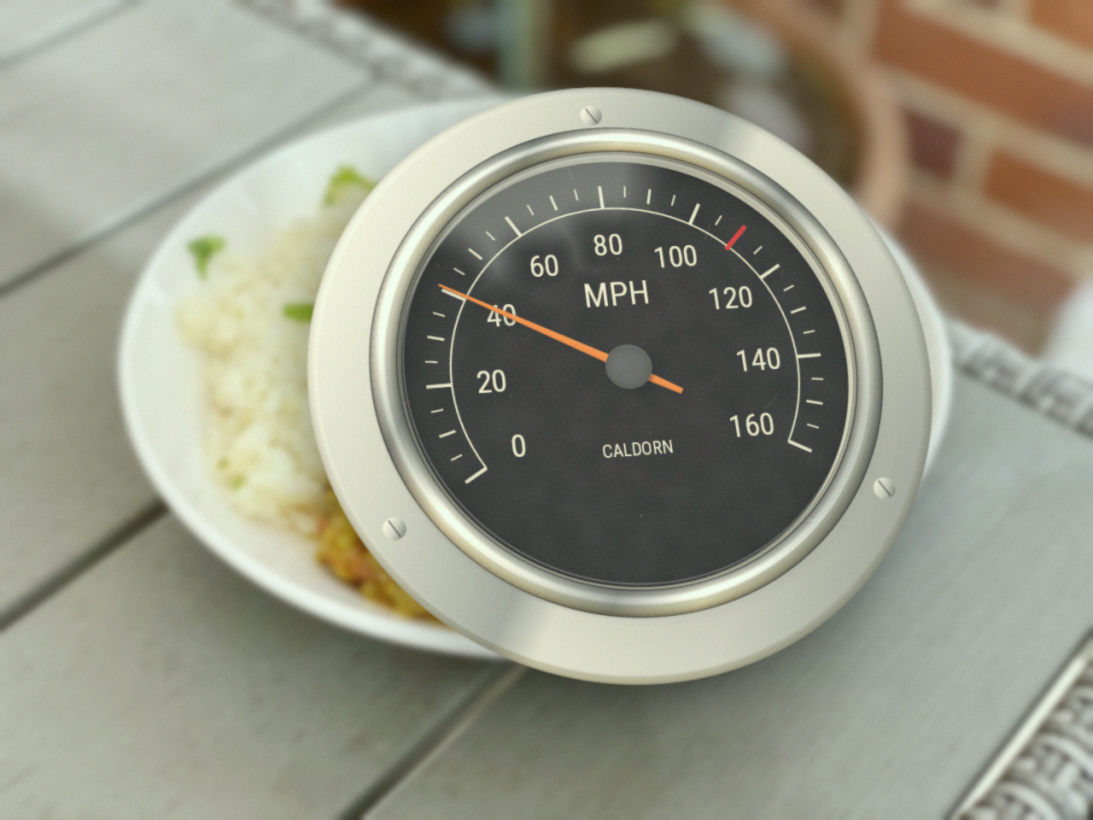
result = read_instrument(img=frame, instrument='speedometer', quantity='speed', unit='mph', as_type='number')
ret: 40 mph
